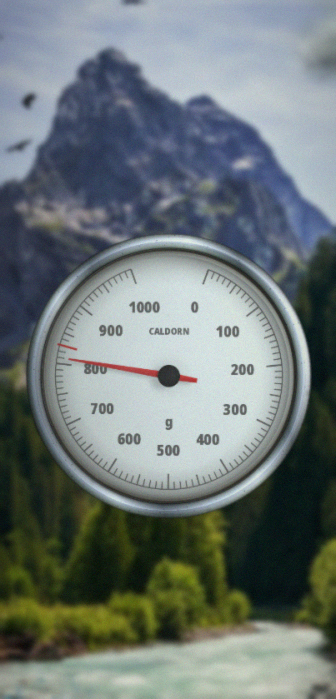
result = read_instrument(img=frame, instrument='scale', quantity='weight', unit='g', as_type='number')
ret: 810 g
